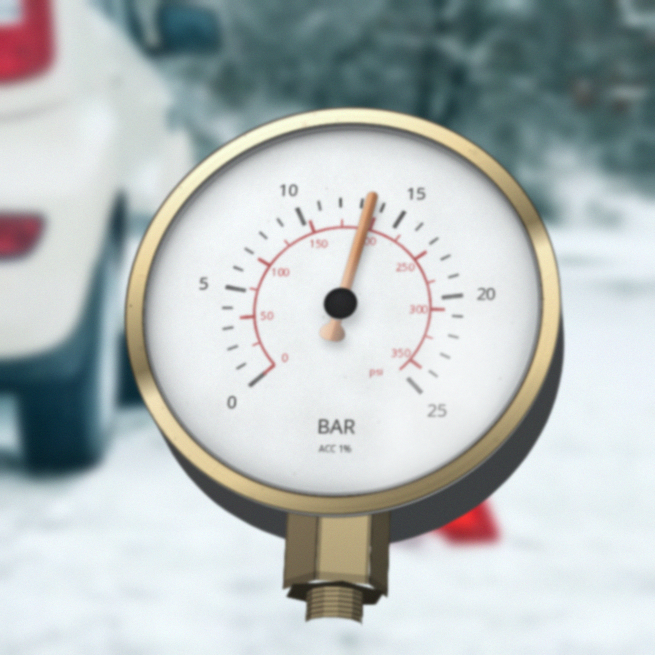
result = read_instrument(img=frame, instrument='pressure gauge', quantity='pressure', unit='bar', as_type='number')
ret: 13.5 bar
